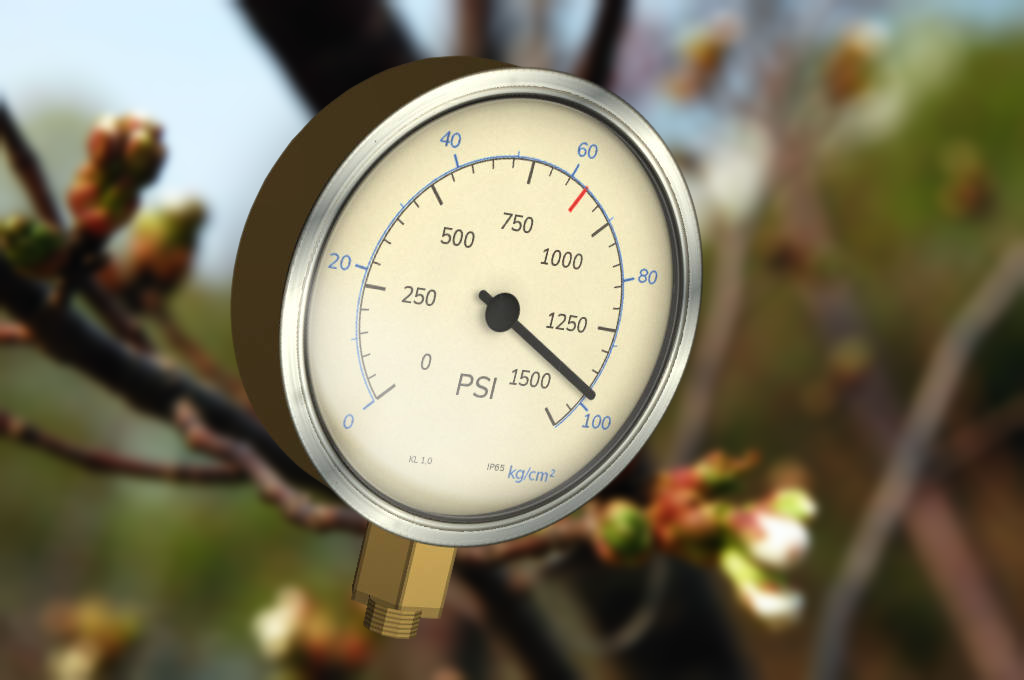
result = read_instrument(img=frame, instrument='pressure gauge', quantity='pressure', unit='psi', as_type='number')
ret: 1400 psi
